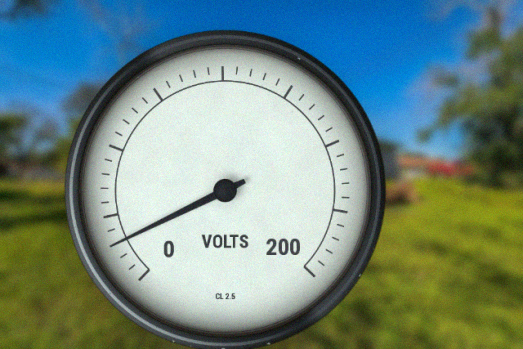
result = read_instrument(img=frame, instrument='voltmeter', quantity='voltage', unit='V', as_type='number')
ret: 15 V
